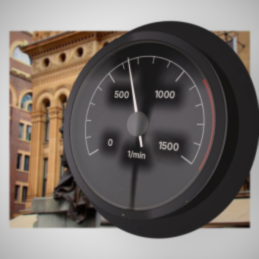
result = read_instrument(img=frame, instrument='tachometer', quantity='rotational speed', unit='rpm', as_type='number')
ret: 650 rpm
